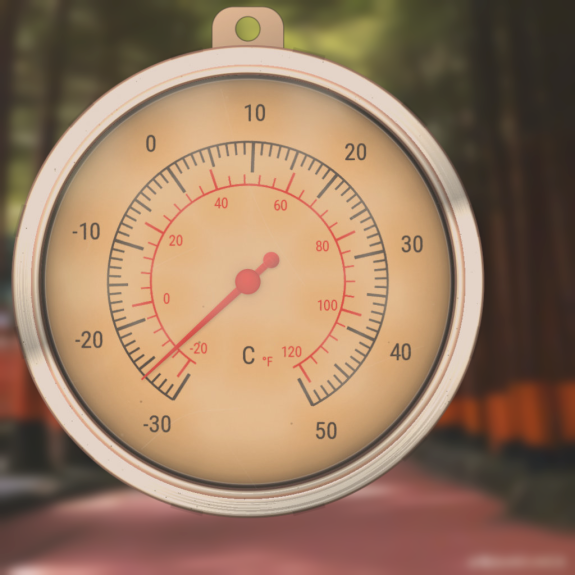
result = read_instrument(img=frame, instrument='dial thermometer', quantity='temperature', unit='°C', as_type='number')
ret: -26 °C
